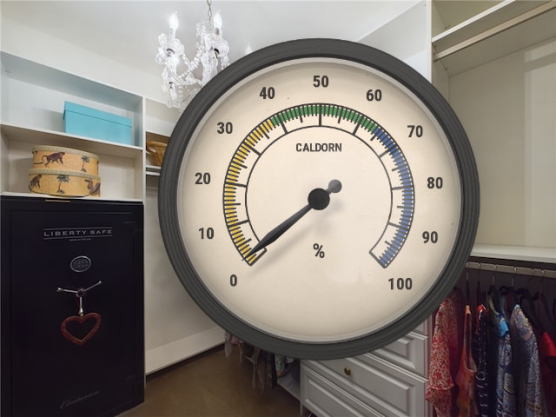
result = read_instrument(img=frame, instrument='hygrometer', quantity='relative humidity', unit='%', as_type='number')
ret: 2 %
